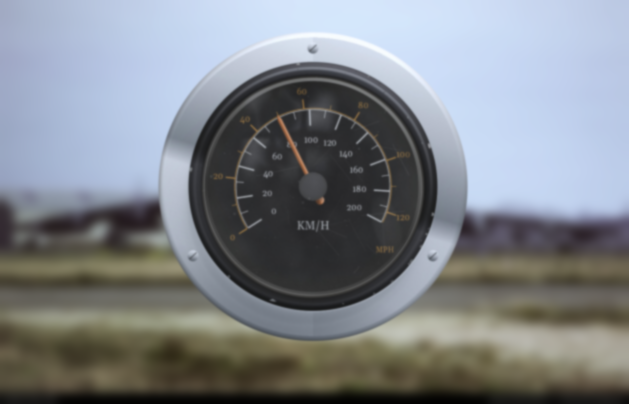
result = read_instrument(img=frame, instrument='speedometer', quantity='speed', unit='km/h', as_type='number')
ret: 80 km/h
